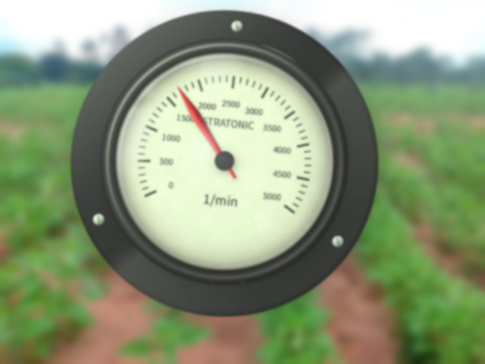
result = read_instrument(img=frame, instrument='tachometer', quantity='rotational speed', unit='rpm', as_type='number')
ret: 1700 rpm
